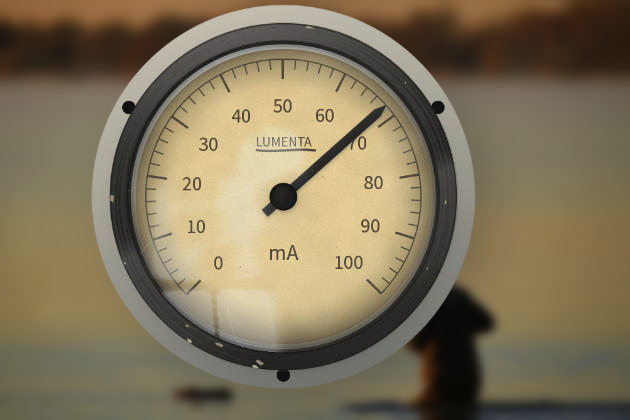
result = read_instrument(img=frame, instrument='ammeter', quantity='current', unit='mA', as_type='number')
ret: 68 mA
